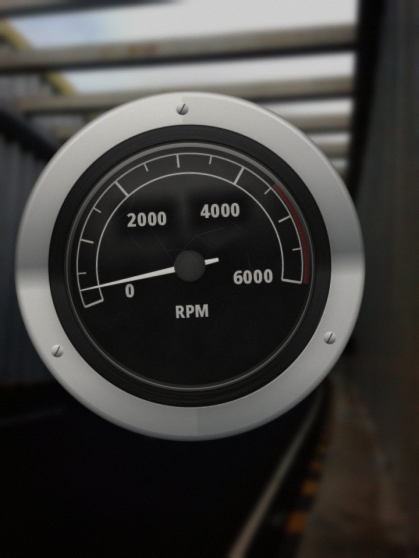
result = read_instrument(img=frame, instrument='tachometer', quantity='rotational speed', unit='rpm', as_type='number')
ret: 250 rpm
